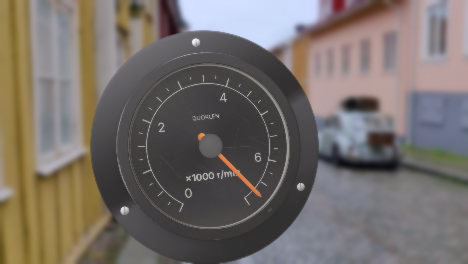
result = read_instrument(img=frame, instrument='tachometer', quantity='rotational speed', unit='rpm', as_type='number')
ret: 6750 rpm
